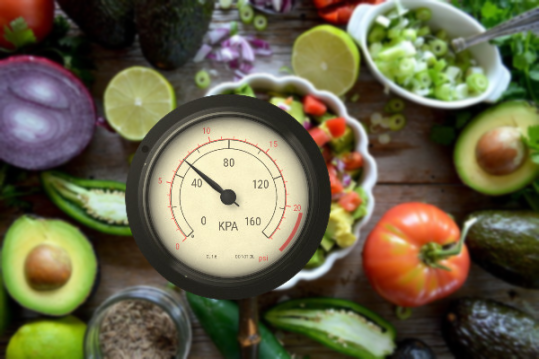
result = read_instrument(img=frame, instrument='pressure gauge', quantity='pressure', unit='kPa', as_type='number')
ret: 50 kPa
